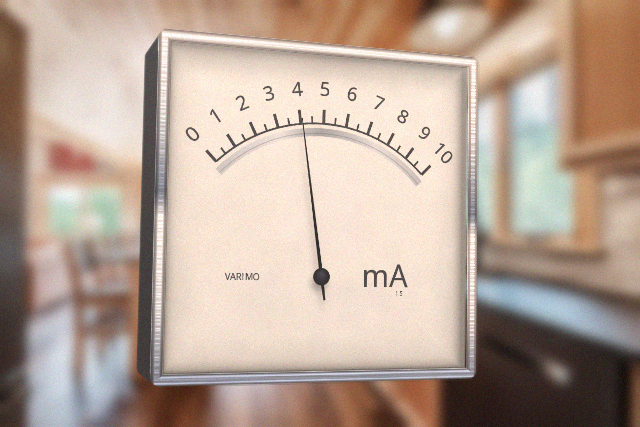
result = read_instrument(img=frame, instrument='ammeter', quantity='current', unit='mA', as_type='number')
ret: 4 mA
